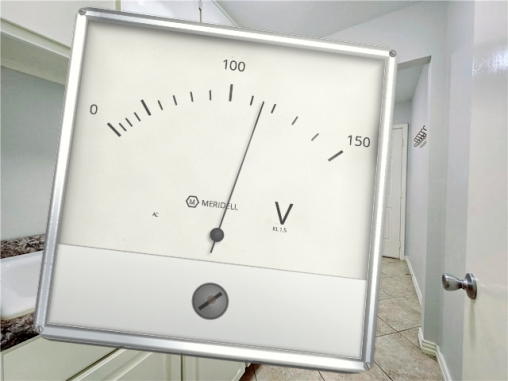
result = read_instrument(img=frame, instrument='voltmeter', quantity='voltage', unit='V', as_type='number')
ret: 115 V
